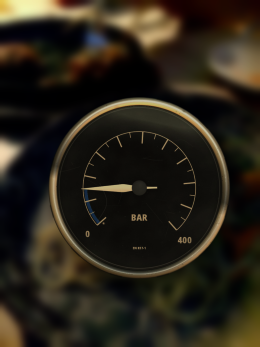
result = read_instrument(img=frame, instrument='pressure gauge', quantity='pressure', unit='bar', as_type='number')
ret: 60 bar
